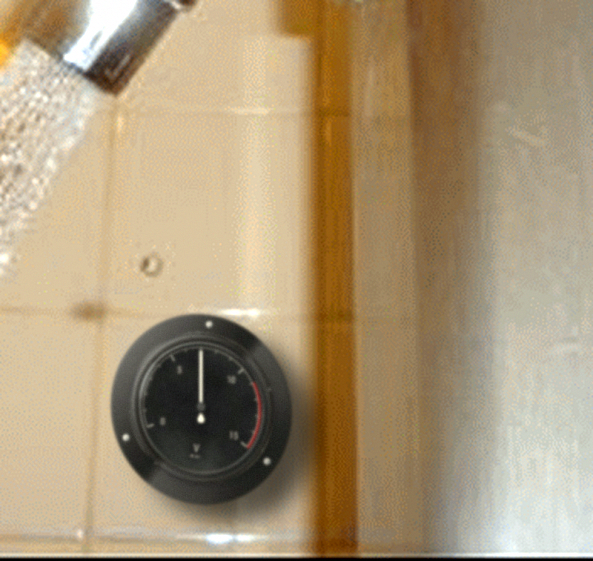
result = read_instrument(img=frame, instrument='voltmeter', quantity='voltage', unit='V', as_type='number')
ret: 7 V
